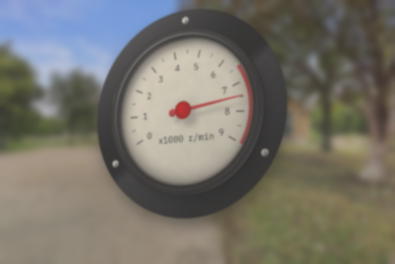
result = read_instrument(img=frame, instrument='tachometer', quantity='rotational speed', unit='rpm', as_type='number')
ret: 7500 rpm
